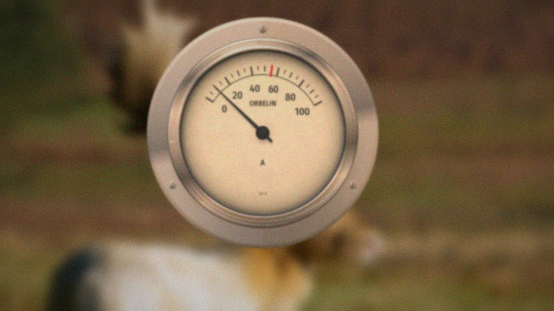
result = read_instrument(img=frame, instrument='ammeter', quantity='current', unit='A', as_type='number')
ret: 10 A
